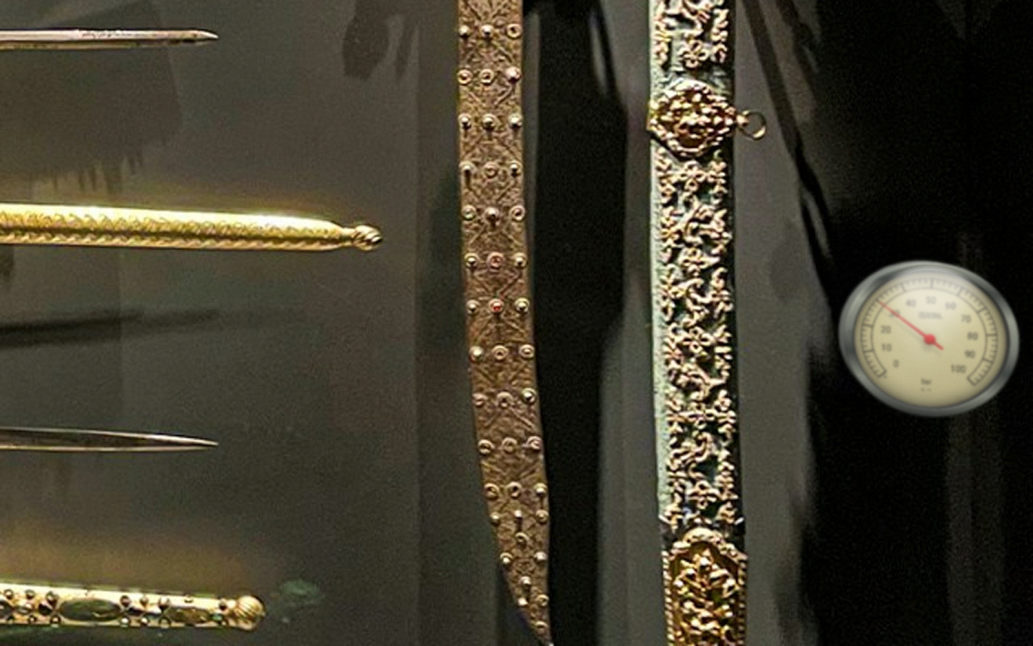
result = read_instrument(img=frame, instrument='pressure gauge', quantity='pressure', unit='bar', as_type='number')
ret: 30 bar
